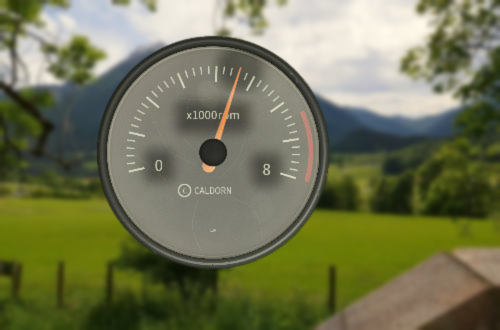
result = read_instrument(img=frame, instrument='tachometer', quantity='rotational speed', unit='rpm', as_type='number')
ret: 4600 rpm
